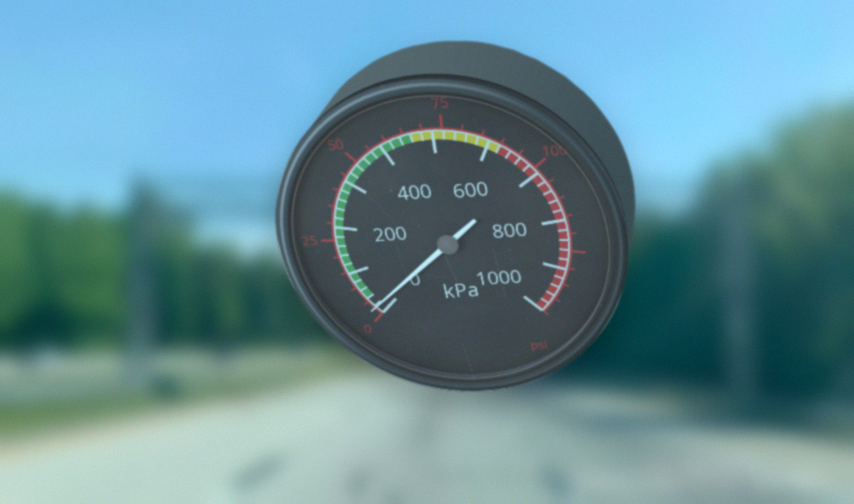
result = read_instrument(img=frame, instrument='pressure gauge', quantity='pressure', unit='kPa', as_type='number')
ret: 20 kPa
